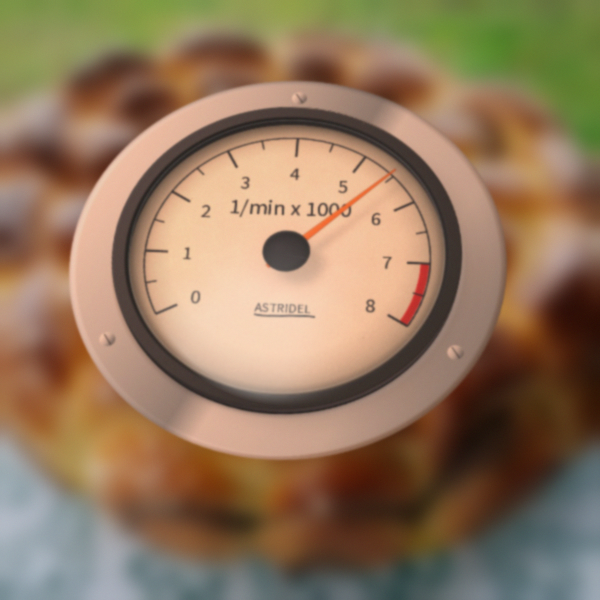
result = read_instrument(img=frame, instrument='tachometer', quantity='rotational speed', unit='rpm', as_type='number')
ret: 5500 rpm
